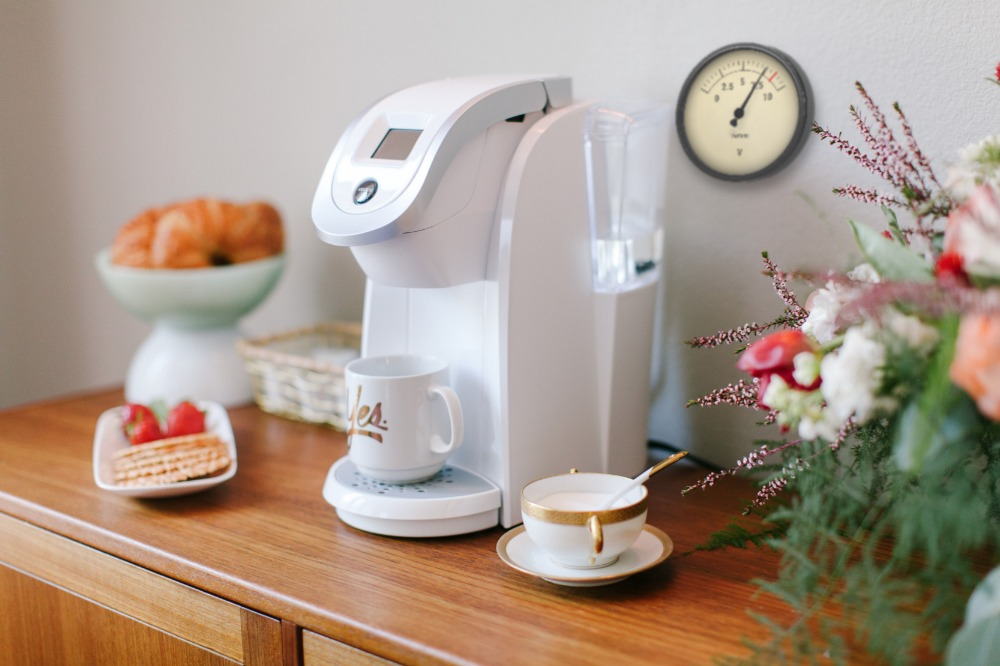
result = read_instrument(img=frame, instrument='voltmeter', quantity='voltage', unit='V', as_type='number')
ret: 7.5 V
